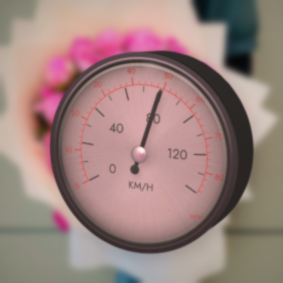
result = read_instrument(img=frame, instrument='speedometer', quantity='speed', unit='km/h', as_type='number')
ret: 80 km/h
